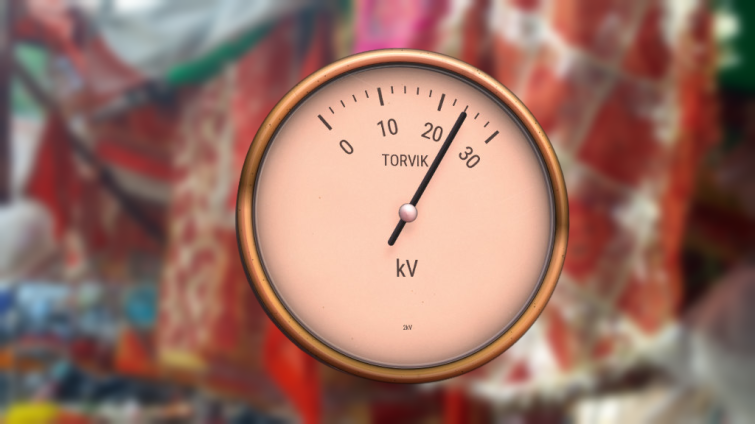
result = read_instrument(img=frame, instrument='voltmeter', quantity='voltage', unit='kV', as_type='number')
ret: 24 kV
